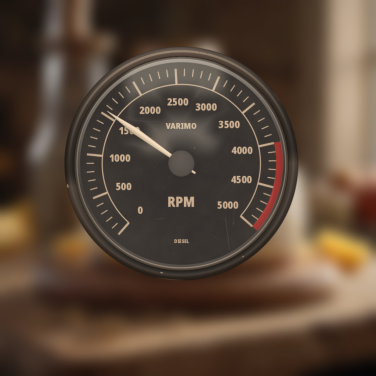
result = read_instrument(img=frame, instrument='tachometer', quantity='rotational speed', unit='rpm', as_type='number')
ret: 1550 rpm
